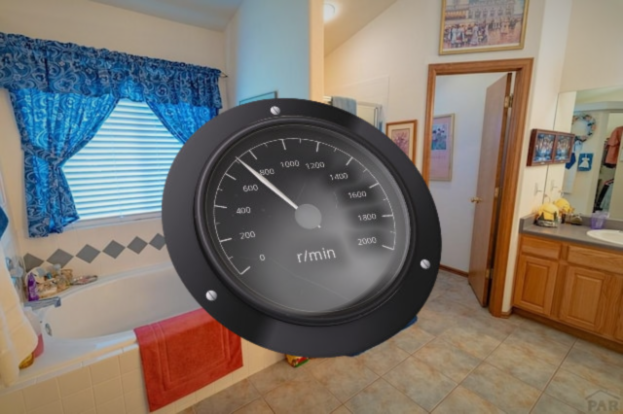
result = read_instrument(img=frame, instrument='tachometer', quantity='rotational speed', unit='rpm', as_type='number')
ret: 700 rpm
